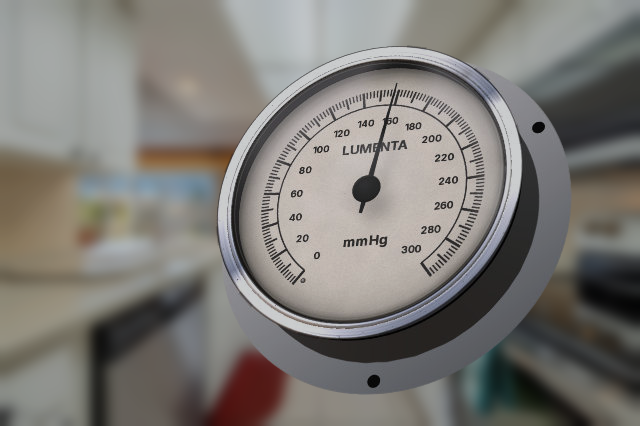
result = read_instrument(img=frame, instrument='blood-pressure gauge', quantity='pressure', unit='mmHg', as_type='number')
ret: 160 mmHg
